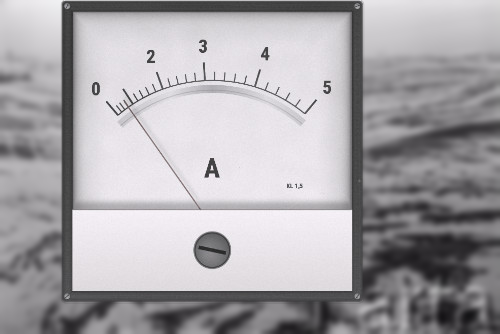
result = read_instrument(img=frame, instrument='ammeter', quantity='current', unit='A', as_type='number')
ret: 0.8 A
